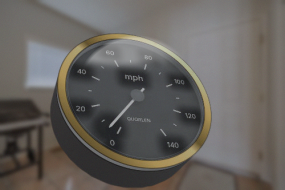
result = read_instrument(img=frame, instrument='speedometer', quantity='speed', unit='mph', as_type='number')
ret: 5 mph
